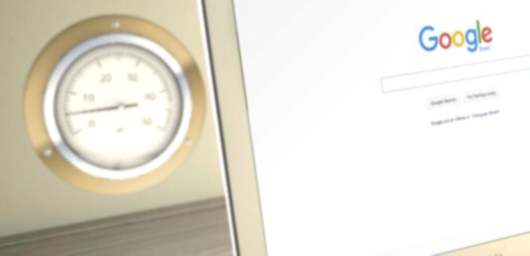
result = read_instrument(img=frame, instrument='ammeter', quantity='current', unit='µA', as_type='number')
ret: 5 µA
